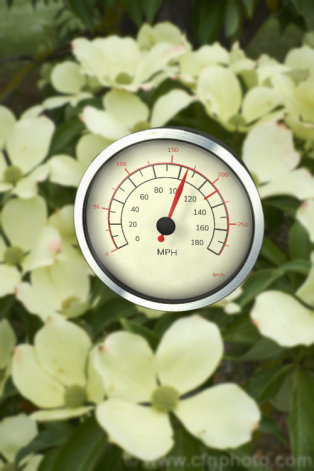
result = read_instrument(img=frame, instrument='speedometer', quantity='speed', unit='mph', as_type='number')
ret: 105 mph
